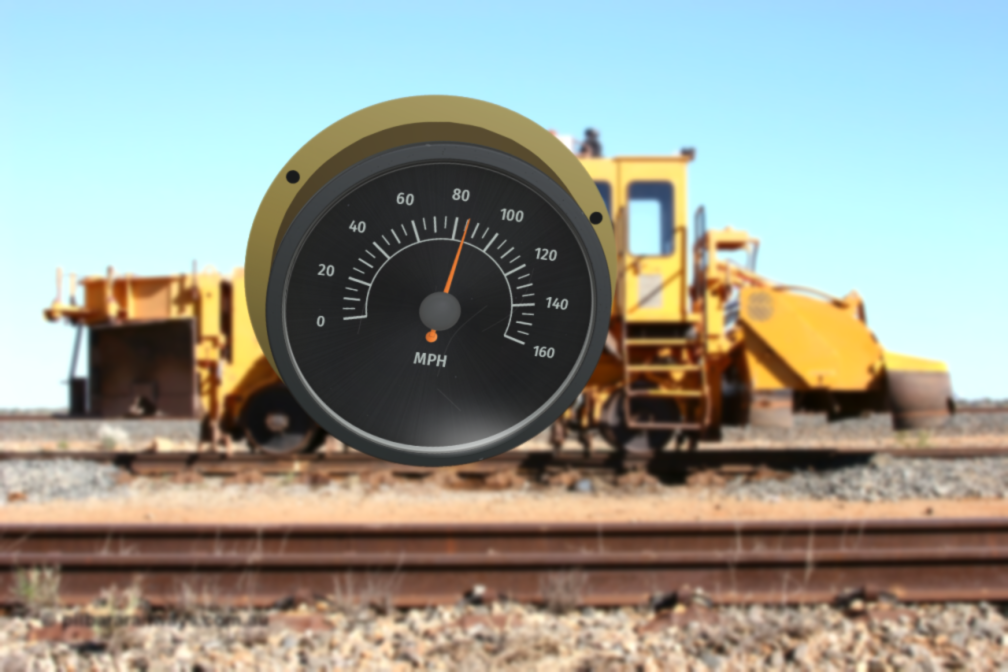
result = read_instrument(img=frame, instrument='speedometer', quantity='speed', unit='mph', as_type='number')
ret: 85 mph
